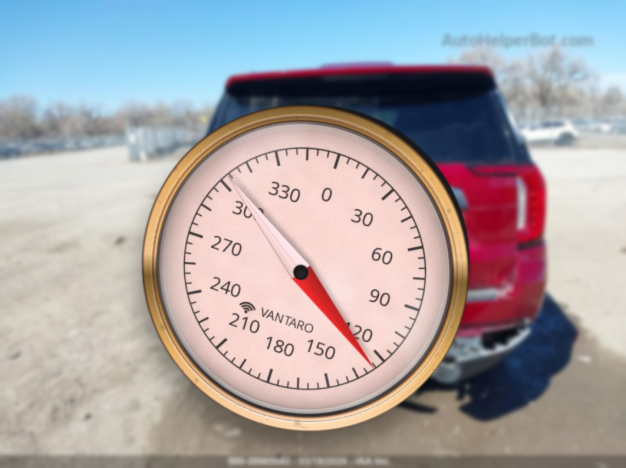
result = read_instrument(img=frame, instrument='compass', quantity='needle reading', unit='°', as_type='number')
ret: 125 °
